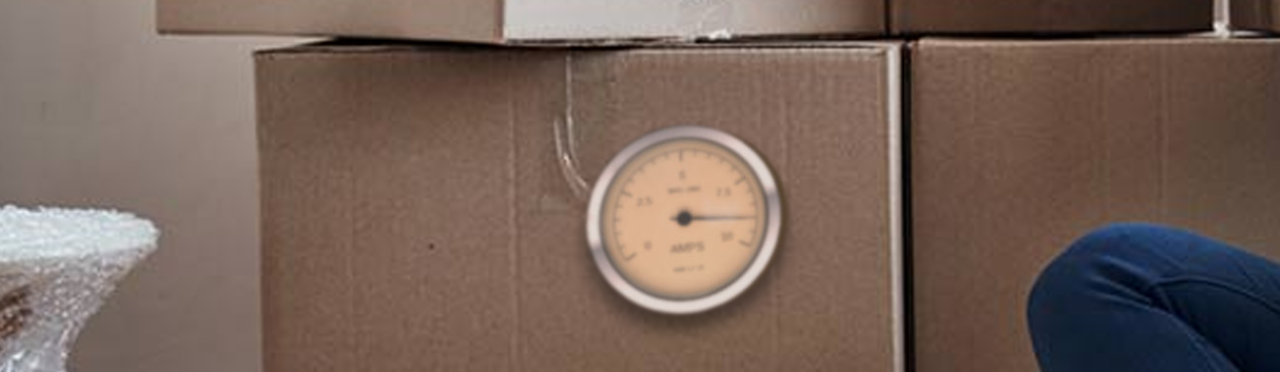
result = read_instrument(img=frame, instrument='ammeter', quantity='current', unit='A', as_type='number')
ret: 9 A
